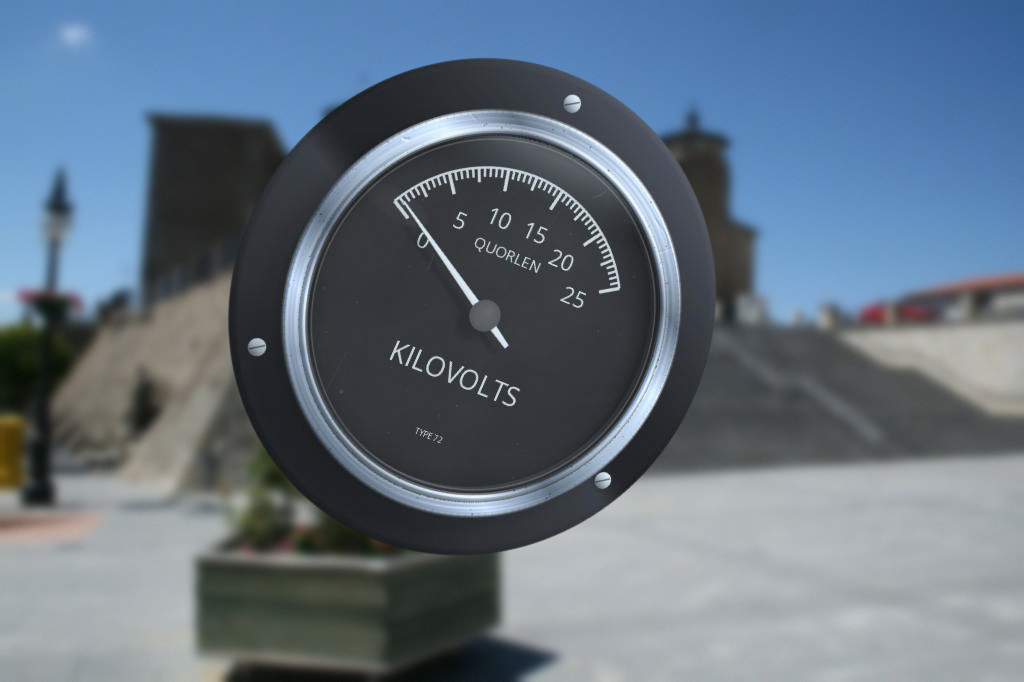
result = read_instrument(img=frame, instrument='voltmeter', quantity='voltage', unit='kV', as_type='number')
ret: 0.5 kV
